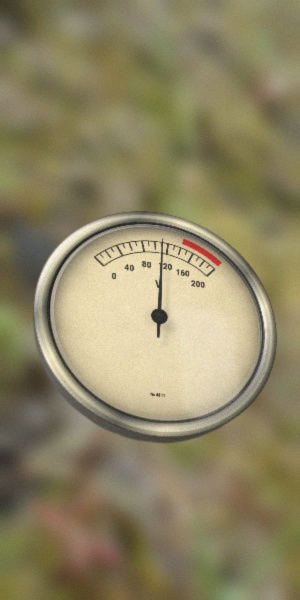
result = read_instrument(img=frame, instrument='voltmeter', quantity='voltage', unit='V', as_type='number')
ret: 110 V
